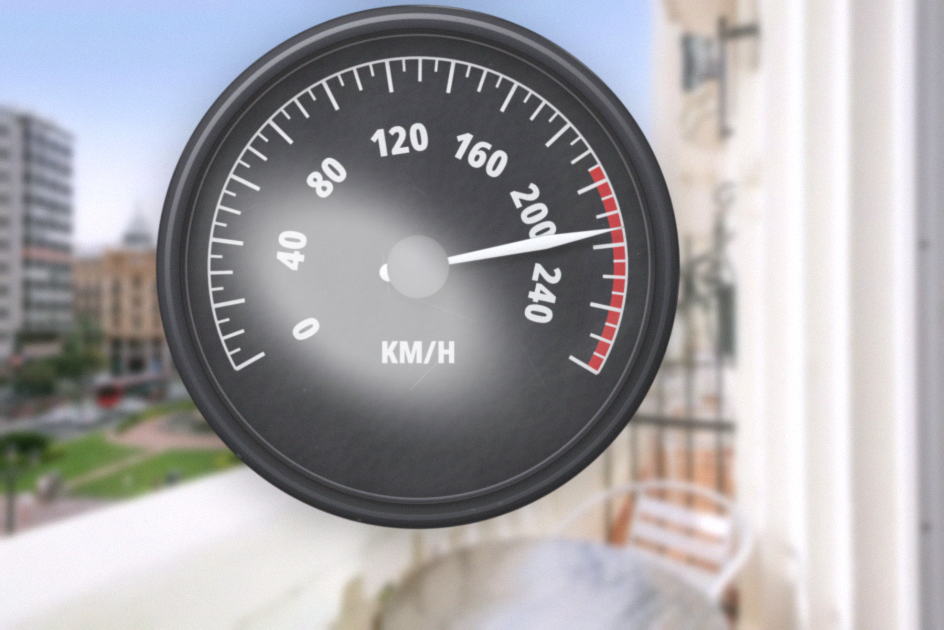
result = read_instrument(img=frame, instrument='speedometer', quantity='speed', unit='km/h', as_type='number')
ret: 215 km/h
